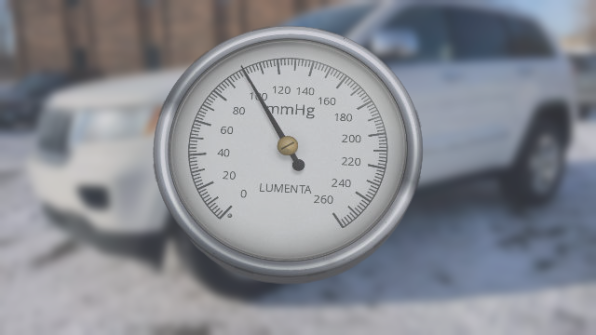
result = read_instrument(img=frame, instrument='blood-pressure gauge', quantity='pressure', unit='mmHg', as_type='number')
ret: 100 mmHg
